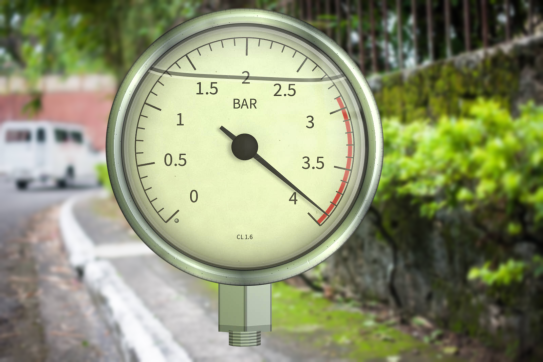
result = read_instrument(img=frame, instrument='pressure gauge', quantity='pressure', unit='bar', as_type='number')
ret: 3.9 bar
